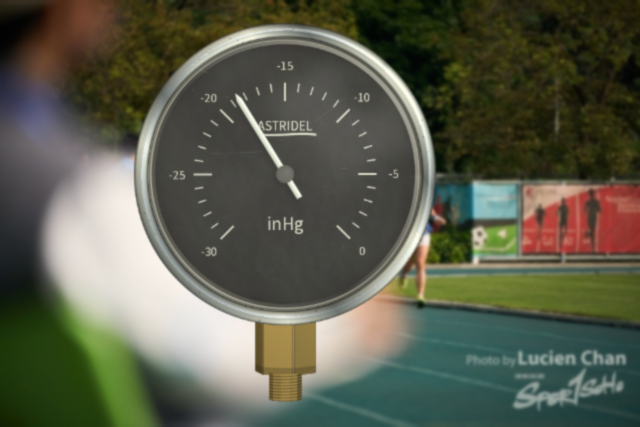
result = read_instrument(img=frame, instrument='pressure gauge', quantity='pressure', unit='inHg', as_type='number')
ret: -18.5 inHg
